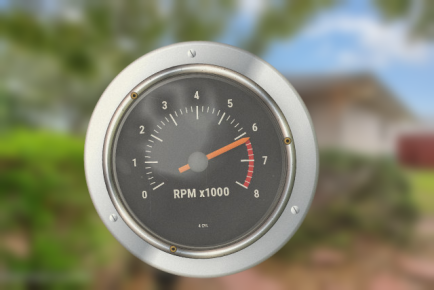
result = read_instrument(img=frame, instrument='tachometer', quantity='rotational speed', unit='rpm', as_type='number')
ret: 6200 rpm
